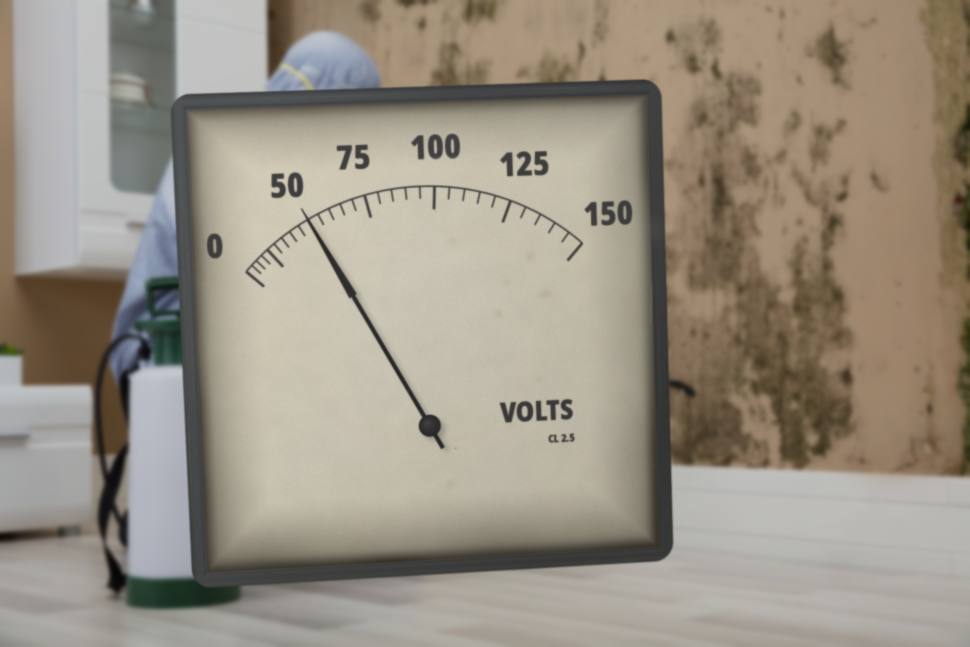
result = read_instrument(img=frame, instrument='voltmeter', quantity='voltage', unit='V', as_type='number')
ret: 50 V
